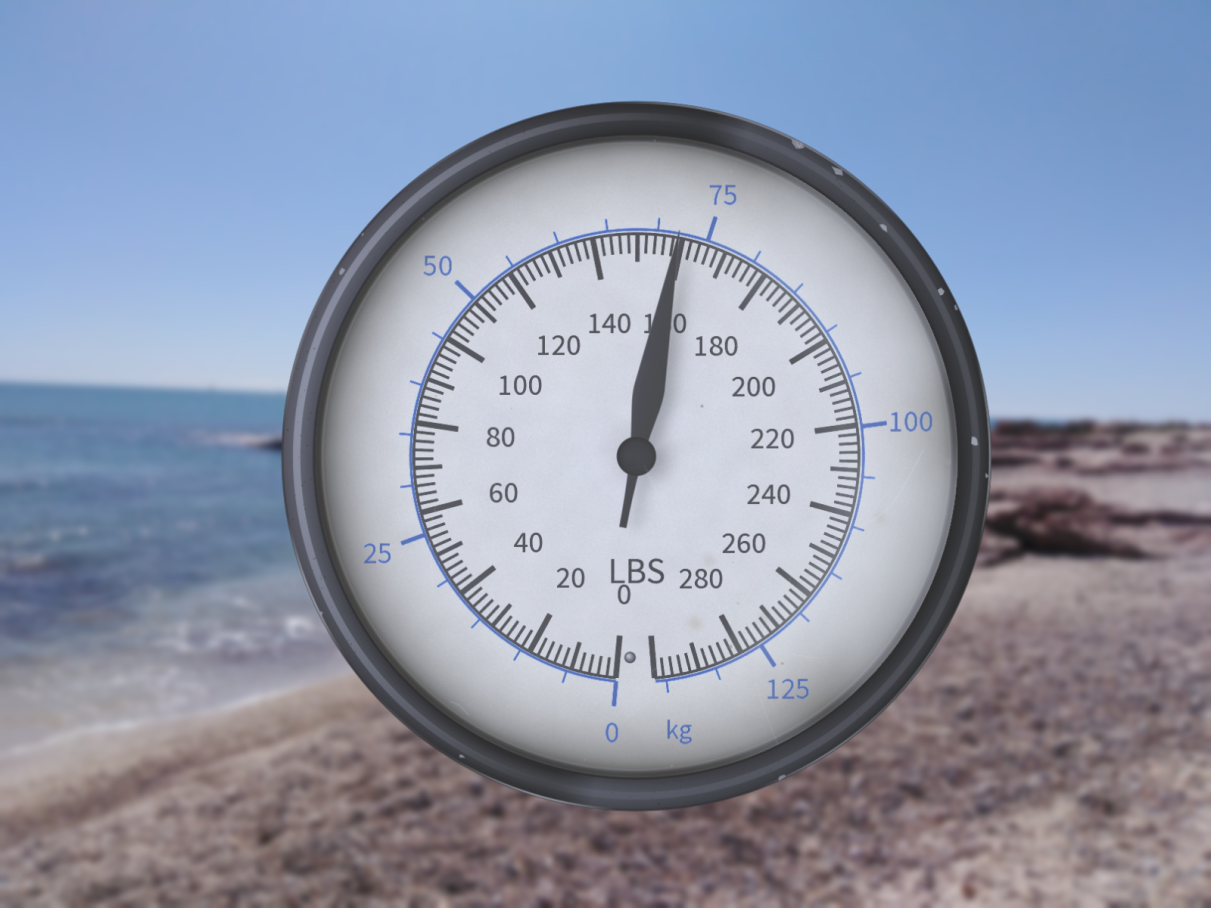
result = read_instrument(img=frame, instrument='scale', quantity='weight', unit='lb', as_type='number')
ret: 159 lb
